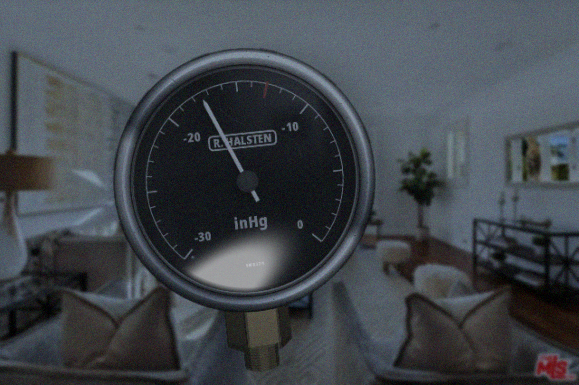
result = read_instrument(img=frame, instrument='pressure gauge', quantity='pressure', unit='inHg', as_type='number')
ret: -17.5 inHg
